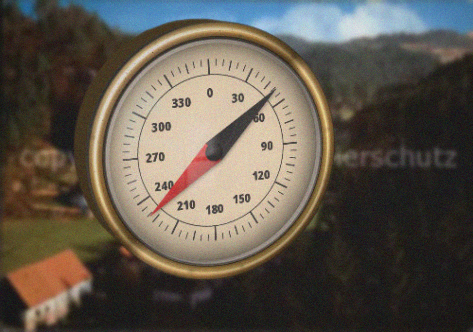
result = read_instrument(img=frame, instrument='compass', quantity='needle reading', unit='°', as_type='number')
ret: 230 °
